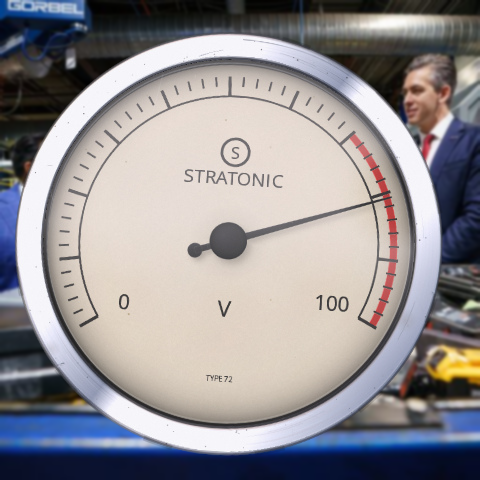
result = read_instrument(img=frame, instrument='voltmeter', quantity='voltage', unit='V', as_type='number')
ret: 81 V
